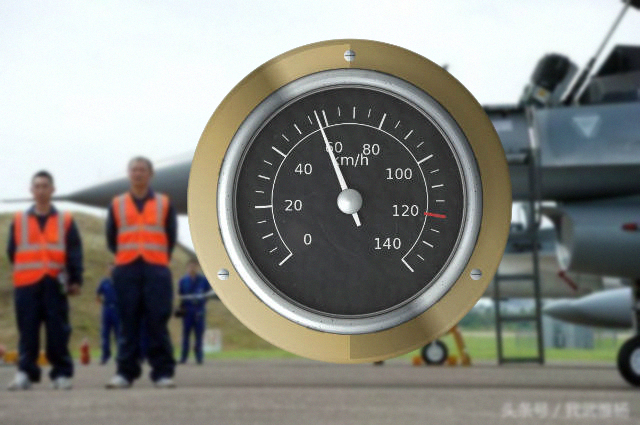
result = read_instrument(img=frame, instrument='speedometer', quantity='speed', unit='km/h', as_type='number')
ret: 57.5 km/h
